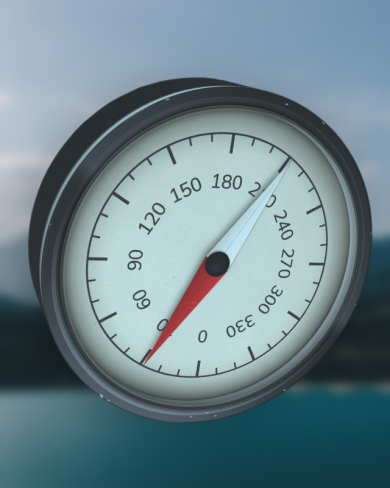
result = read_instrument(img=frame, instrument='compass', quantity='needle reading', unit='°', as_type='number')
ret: 30 °
